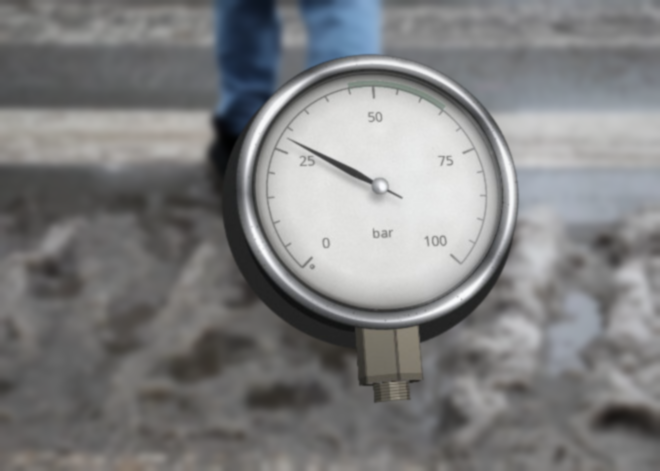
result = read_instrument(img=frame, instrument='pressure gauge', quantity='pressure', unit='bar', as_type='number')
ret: 27.5 bar
